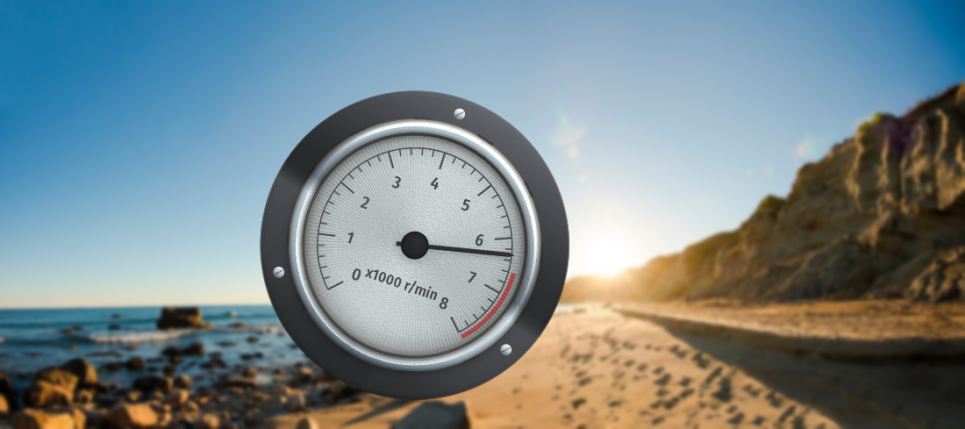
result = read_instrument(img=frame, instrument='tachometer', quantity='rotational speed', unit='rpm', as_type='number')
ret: 6300 rpm
